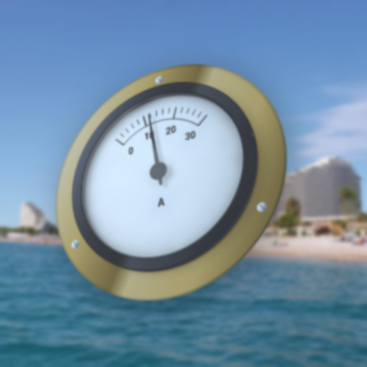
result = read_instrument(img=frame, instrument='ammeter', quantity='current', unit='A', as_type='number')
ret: 12 A
